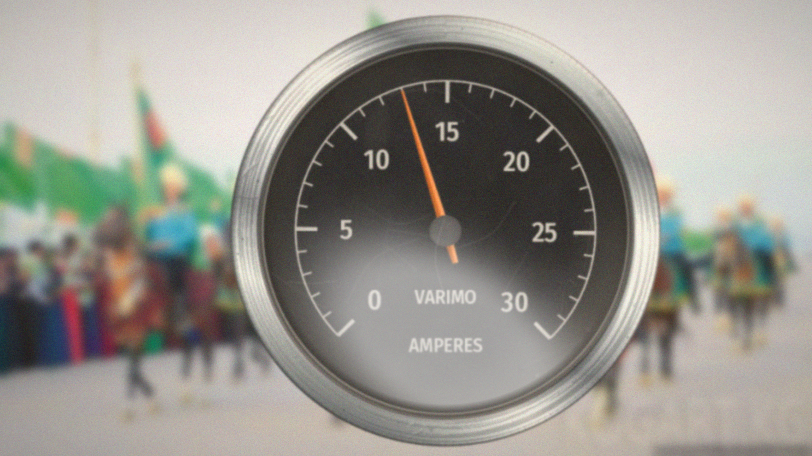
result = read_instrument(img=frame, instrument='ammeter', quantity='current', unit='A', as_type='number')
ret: 13 A
